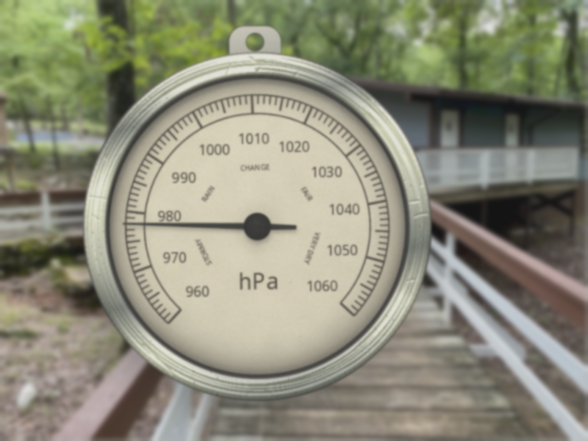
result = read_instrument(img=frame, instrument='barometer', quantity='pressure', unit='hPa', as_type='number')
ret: 978 hPa
